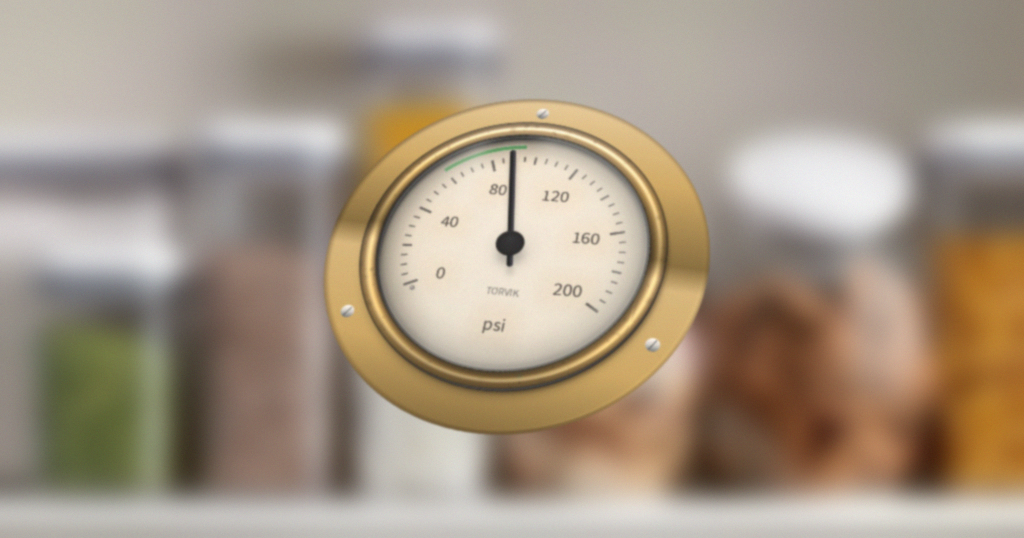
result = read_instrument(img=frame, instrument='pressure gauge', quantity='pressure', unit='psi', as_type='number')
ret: 90 psi
